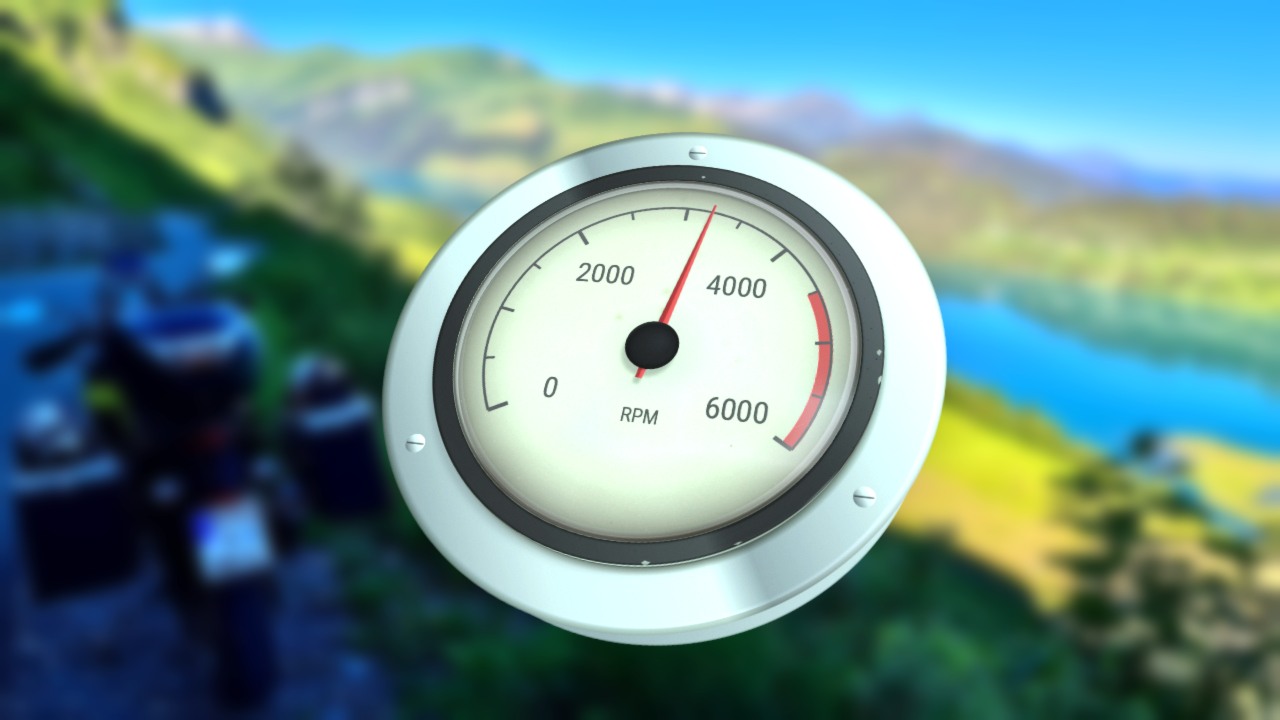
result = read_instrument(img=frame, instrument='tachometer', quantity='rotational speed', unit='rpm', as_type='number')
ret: 3250 rpm
